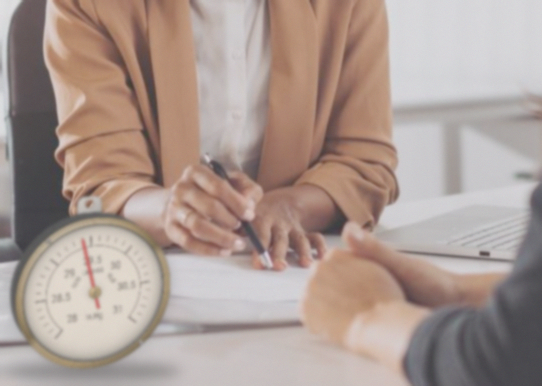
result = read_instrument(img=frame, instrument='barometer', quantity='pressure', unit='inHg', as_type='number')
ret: 29.4 inHg
